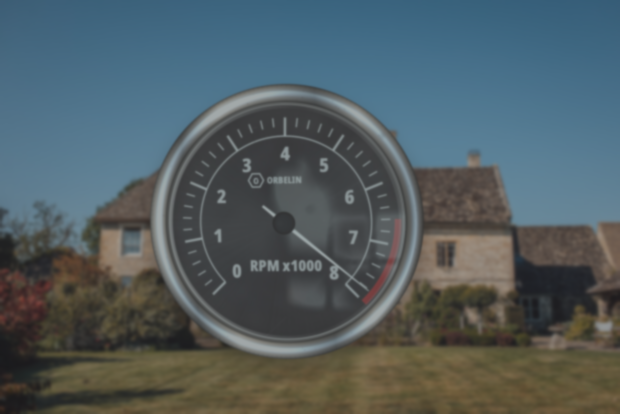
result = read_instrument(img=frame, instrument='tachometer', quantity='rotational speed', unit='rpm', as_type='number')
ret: 7800 rpm
